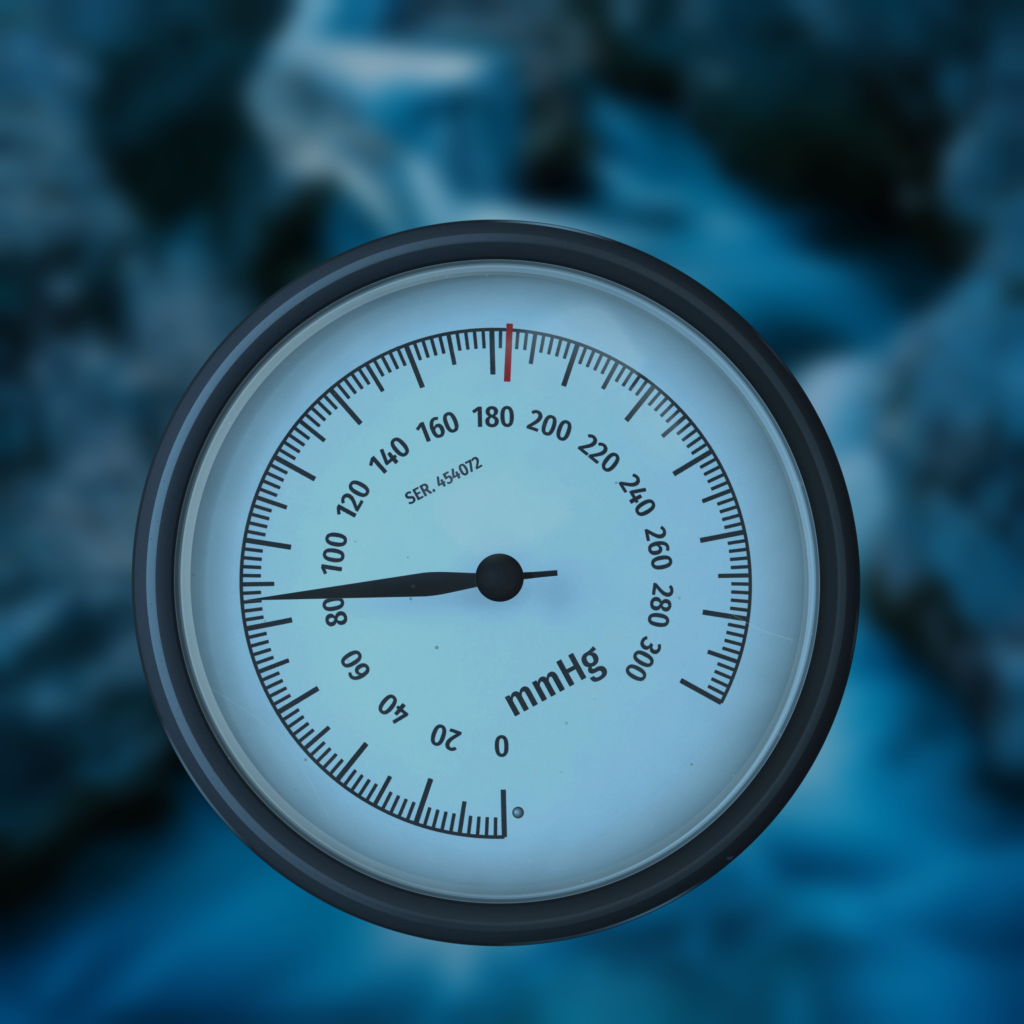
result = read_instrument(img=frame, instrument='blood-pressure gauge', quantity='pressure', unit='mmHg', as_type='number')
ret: 86 mmHg
